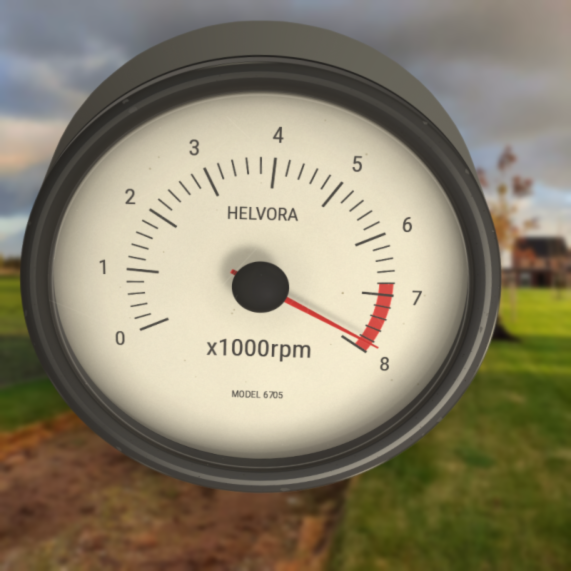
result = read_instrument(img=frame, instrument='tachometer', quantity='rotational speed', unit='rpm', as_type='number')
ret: 7800 rpm
